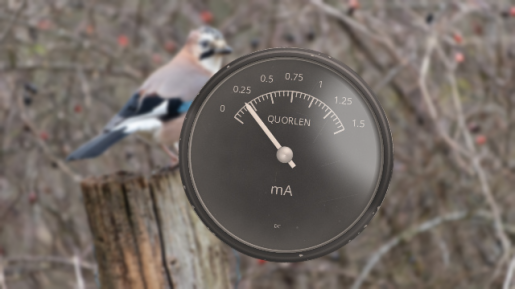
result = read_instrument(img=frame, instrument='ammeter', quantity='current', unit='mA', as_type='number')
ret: 0.2 mA
